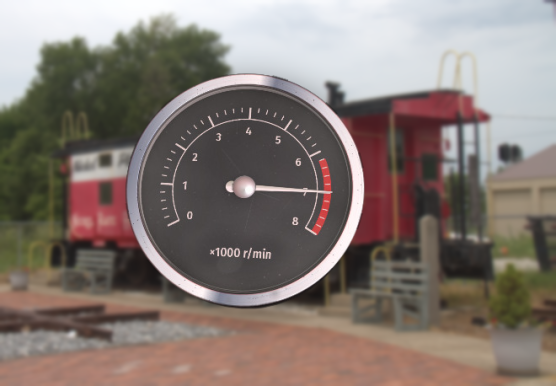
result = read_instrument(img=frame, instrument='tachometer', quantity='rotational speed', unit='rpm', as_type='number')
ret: 7000 rpm
